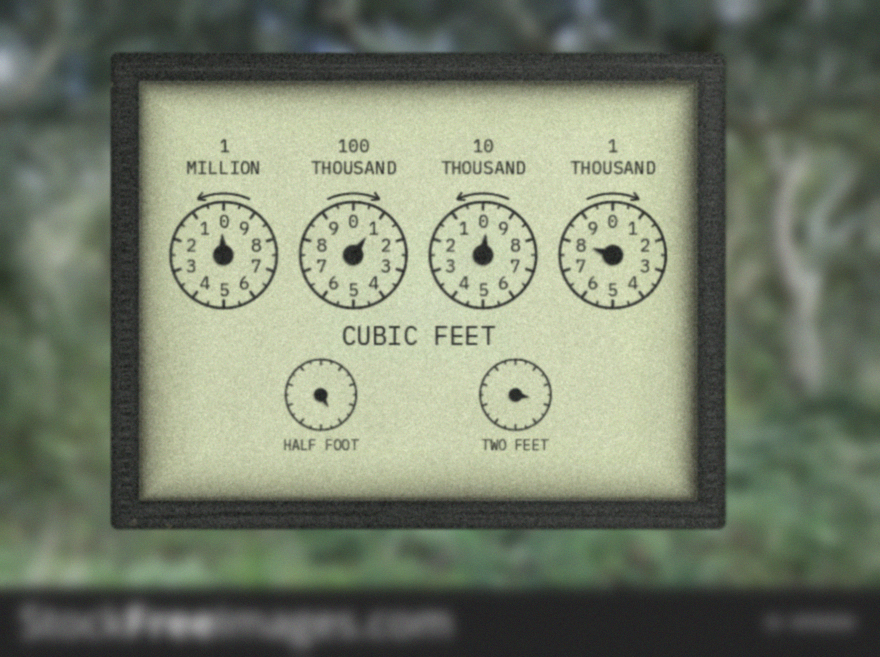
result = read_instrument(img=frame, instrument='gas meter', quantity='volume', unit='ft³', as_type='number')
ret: 9800 ft³
